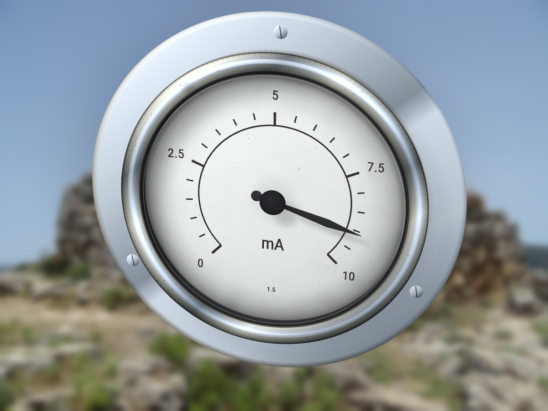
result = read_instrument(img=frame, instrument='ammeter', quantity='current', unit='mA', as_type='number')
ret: 9 mA
